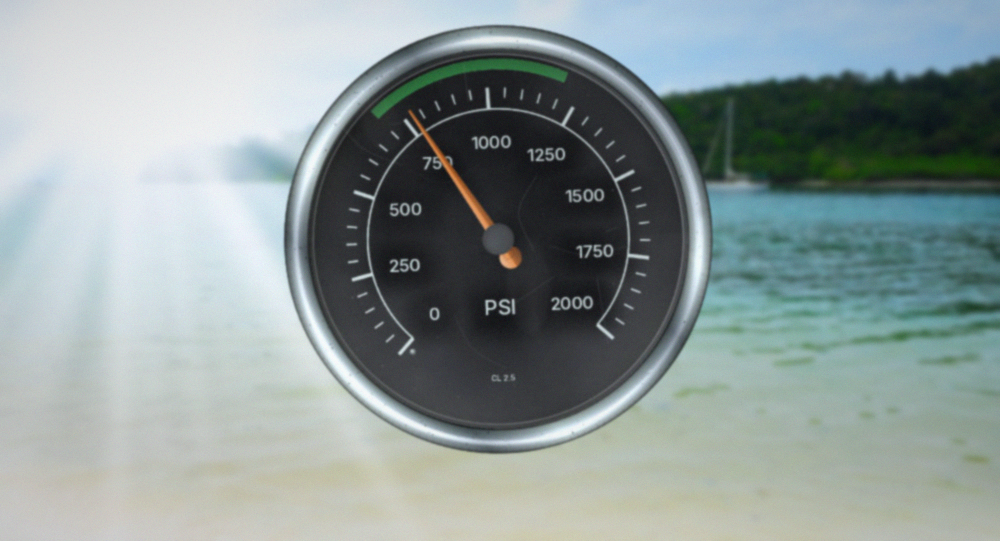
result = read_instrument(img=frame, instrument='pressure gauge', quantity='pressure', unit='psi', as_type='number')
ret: 775 psi
